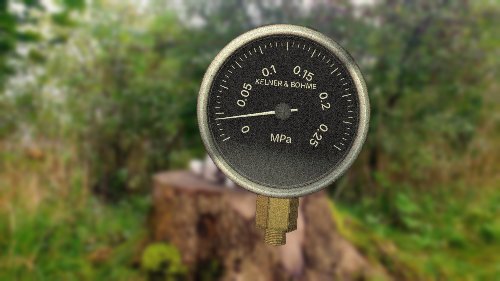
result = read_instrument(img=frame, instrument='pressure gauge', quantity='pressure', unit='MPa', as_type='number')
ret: 0.02 MPa
